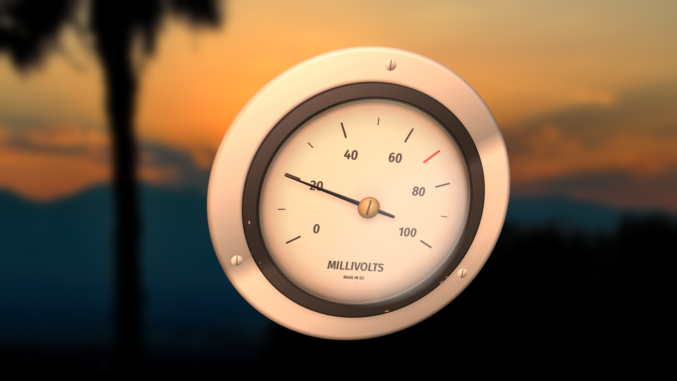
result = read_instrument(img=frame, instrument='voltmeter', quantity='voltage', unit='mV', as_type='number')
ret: 20 mV
